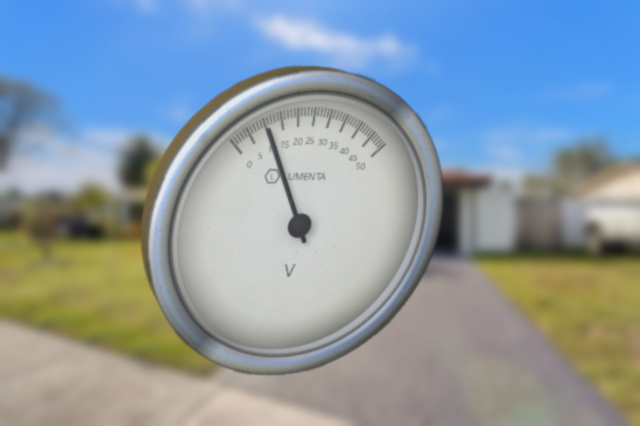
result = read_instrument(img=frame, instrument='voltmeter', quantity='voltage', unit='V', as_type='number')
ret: 10 V
